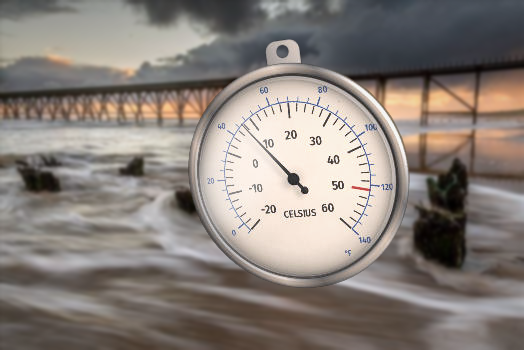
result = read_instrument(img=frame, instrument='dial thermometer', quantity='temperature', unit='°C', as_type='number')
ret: 8 °C
